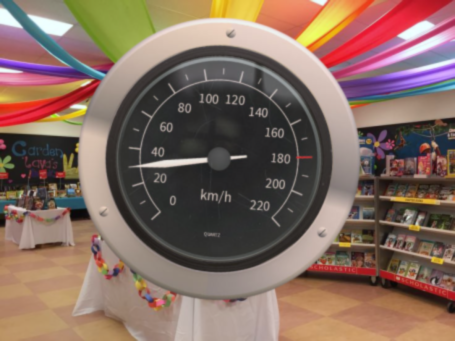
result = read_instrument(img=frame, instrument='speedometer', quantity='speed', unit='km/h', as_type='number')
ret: 30 km/h
